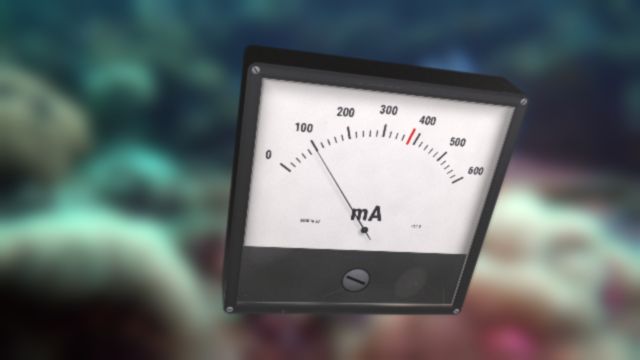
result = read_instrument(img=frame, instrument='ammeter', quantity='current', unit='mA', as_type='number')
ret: 100 mA
